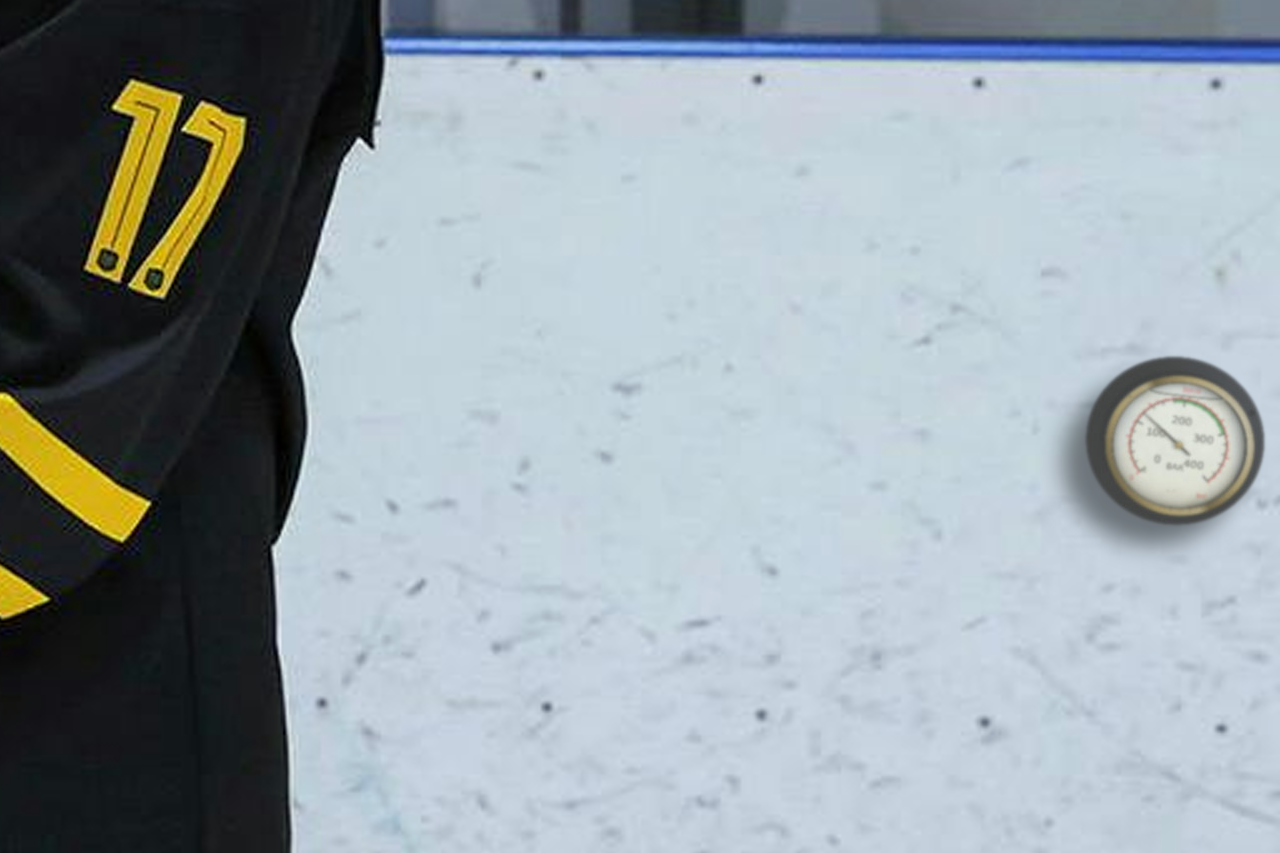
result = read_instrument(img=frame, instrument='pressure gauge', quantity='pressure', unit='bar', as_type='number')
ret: 120 bar
